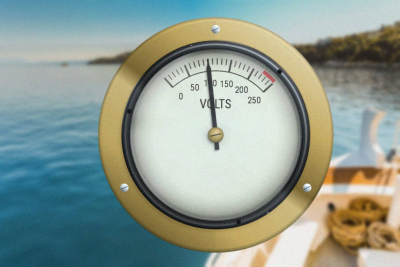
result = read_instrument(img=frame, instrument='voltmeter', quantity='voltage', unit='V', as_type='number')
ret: 100 V
